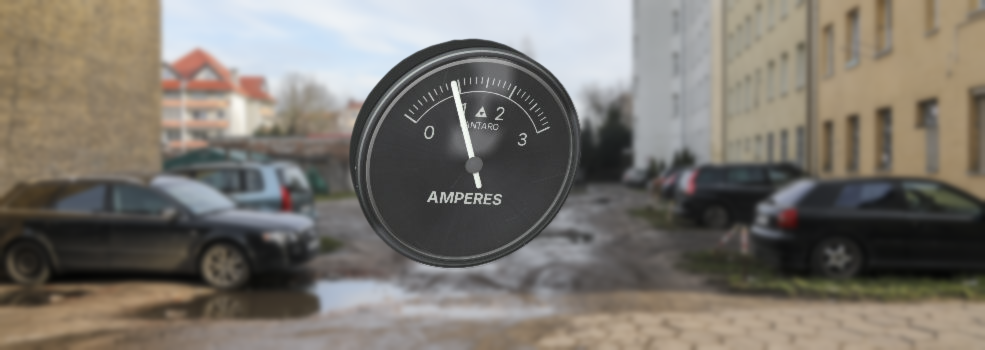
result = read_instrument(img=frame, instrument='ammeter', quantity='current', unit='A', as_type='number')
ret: 0.9 A
